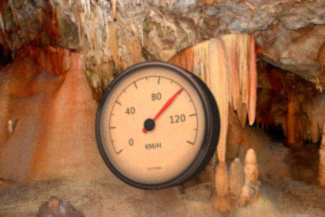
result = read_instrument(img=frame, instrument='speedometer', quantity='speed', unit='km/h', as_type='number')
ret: 100 km/h
